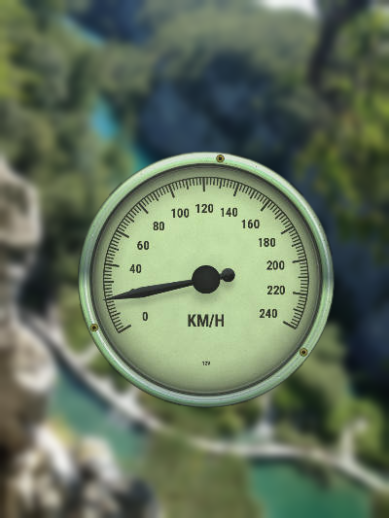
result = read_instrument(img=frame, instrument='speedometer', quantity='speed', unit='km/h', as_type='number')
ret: 20 km/h
